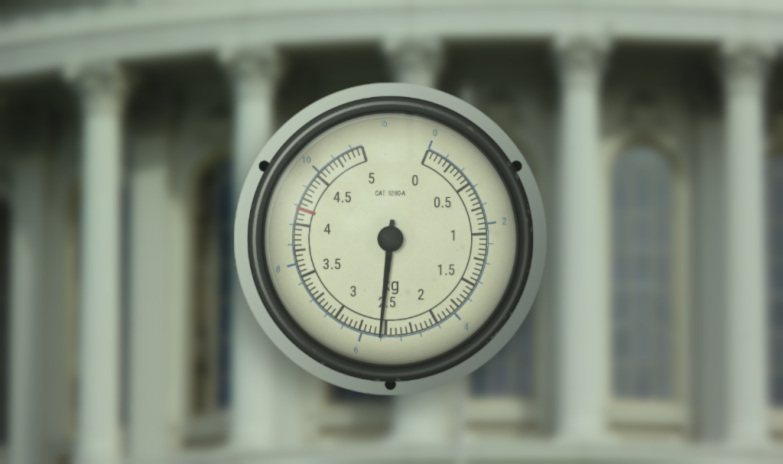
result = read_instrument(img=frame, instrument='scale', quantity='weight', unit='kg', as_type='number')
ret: 2.55 kg
